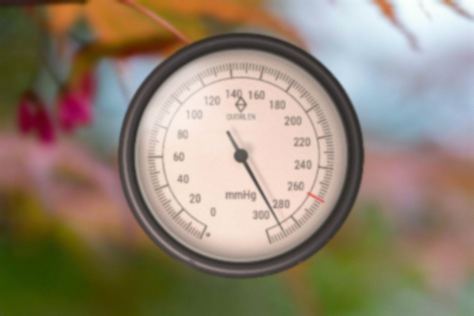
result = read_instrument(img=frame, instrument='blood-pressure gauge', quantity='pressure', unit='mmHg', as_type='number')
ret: 290 mmHg
